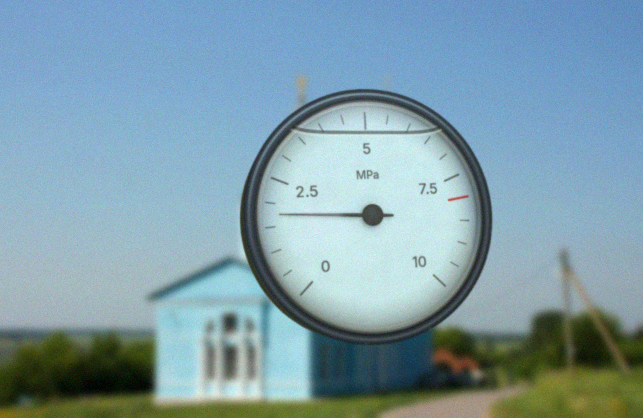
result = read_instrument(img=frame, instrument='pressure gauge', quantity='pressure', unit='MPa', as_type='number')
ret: 1.75 MPa
